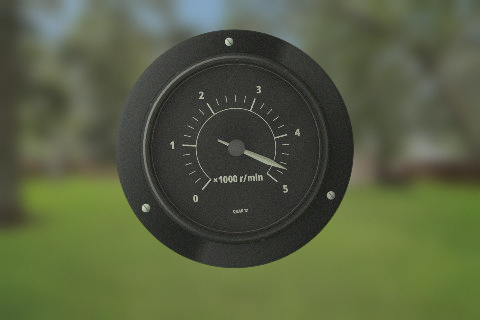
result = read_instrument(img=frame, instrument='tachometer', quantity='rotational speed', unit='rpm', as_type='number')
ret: 4700 rpm
